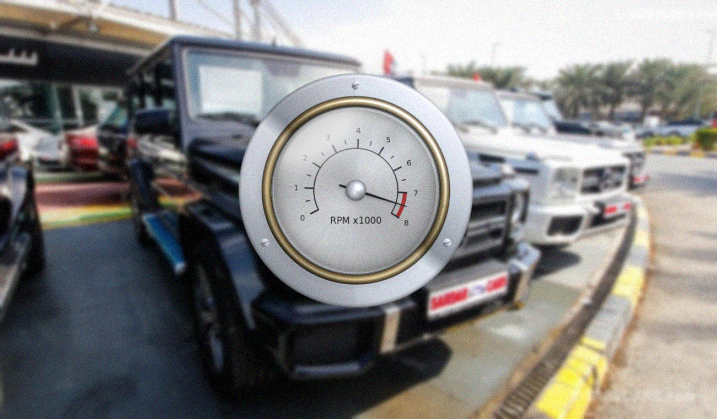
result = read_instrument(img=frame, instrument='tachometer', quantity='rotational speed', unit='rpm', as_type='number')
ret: 7500 rpm
